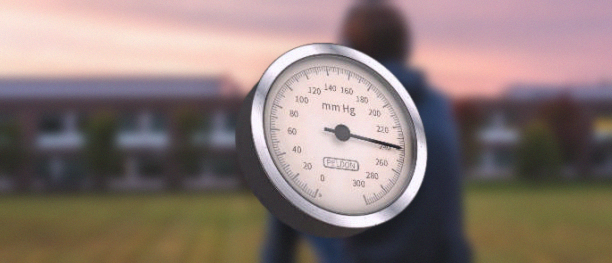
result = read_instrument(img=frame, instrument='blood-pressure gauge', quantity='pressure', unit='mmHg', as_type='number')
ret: 240 mmHg
